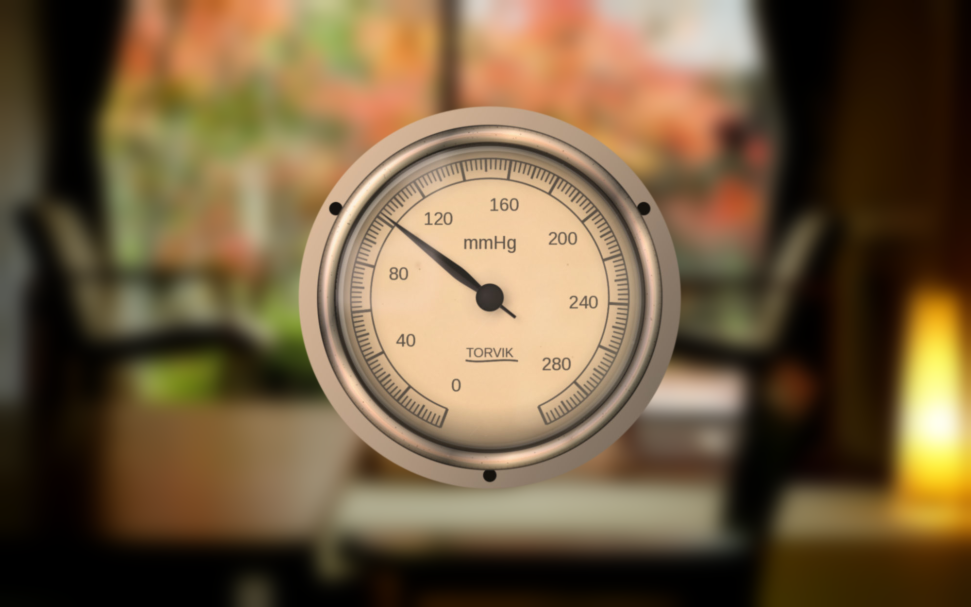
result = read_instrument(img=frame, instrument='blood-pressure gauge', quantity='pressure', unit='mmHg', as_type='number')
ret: 102 mmHg
